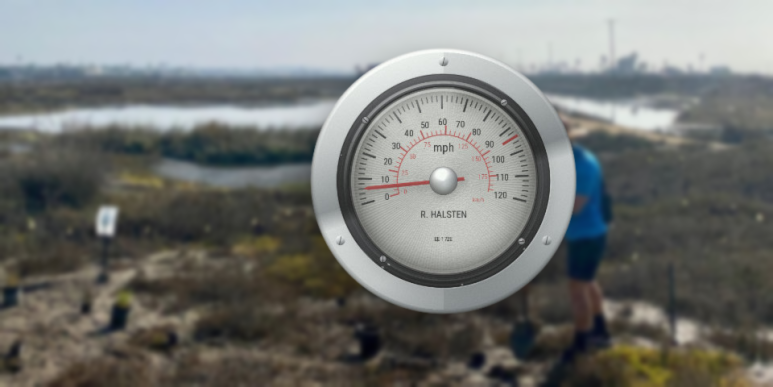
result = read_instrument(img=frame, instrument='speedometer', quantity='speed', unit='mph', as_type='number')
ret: 6 mph
